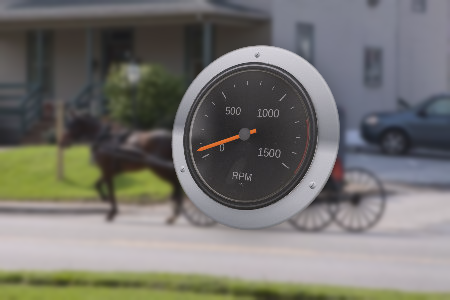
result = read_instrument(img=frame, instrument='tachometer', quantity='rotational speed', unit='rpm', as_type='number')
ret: 50 rpm
